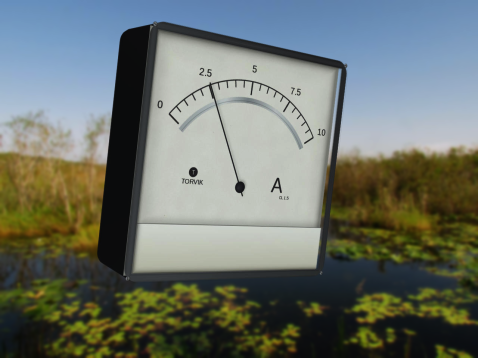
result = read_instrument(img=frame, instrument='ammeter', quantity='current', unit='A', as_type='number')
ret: 2.5 A
